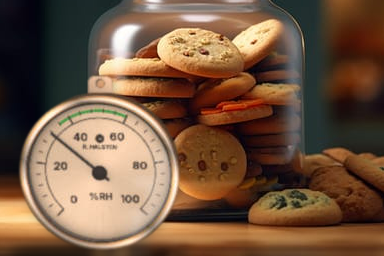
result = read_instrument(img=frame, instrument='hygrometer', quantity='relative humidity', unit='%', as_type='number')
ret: 32 %
